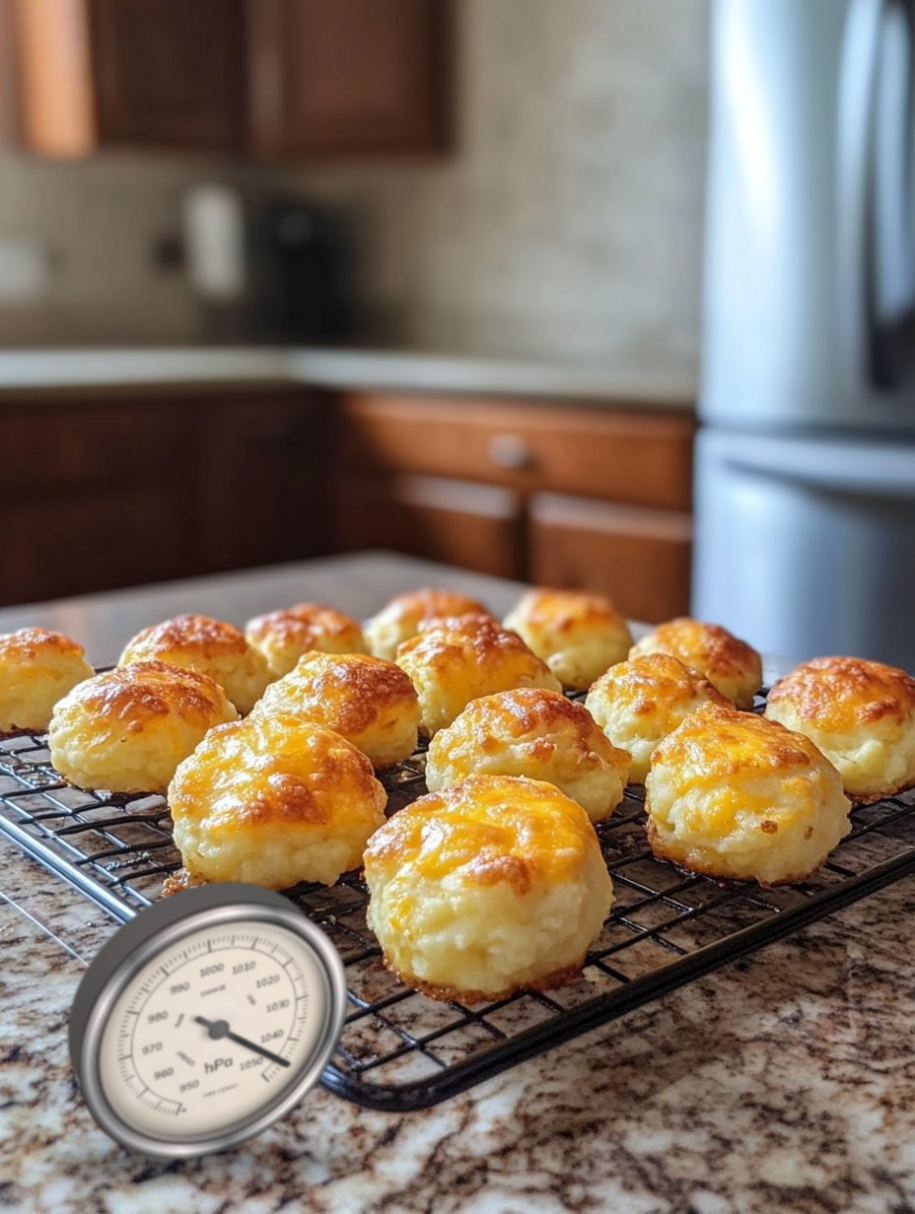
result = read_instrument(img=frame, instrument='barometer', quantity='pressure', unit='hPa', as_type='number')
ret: 1045 hPa
